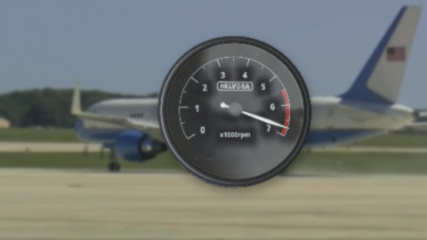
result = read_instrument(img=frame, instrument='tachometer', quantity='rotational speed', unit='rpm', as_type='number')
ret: 6750 rpm
